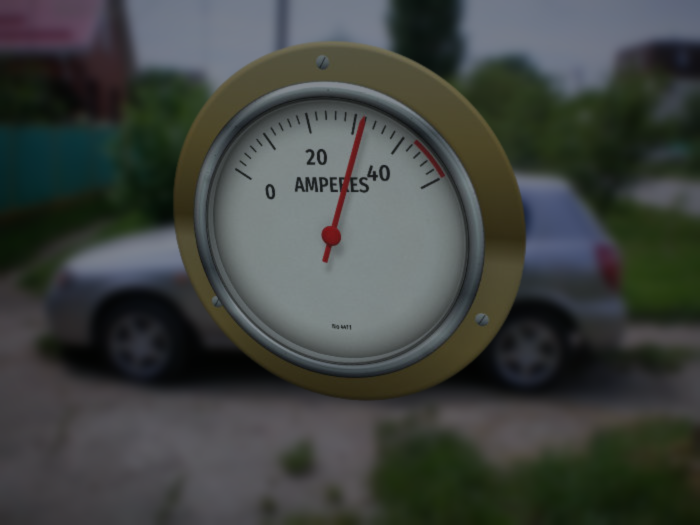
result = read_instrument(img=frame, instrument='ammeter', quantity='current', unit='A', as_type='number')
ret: 32 A
